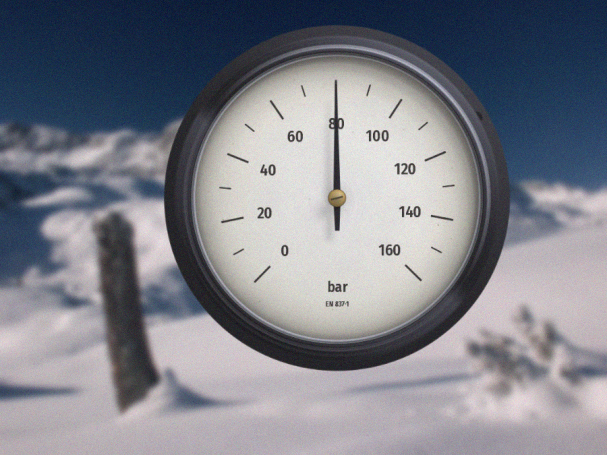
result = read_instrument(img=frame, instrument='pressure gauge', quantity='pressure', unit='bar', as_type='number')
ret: 80 bar
